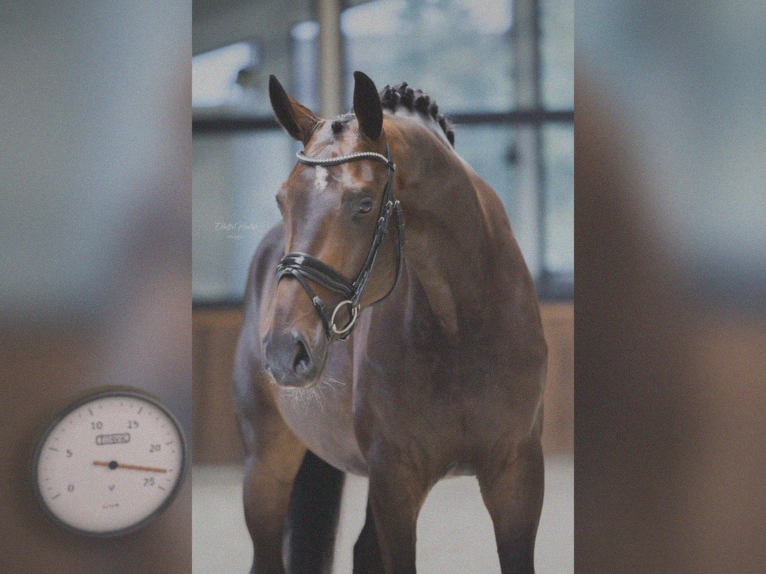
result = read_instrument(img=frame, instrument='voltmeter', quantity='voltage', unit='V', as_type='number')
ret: 23 V
